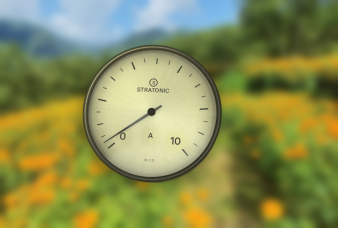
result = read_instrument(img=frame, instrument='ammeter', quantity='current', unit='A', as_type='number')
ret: 0.25 A
